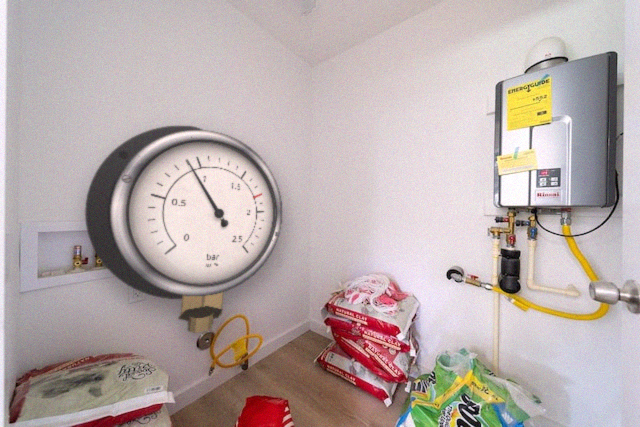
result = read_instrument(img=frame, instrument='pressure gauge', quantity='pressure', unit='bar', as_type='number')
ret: 0.9 bar
